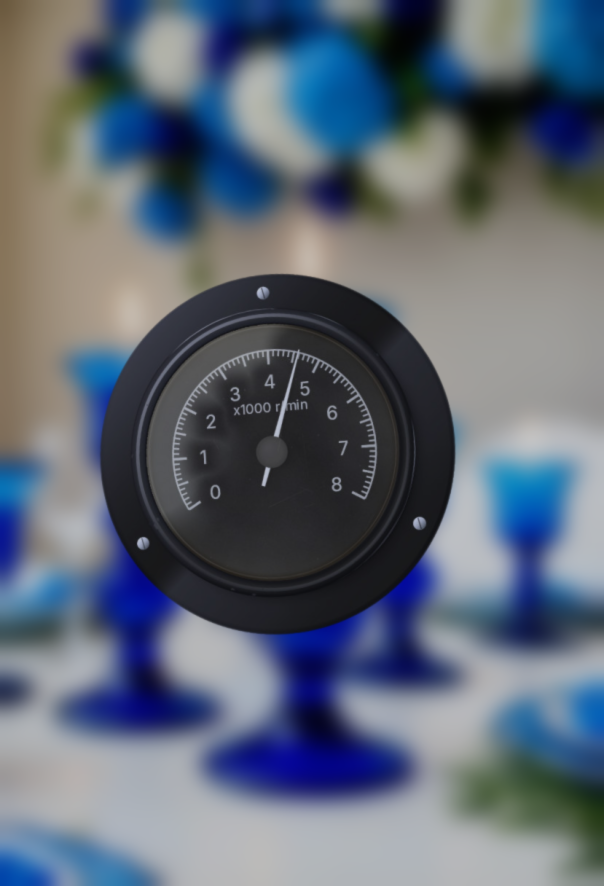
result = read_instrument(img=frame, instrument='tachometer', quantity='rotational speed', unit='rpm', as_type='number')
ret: 4600 rpm
